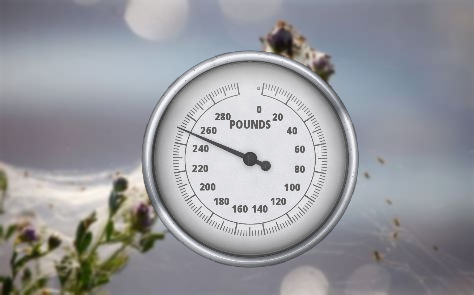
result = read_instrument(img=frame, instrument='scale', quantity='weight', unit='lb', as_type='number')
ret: 250 lb
